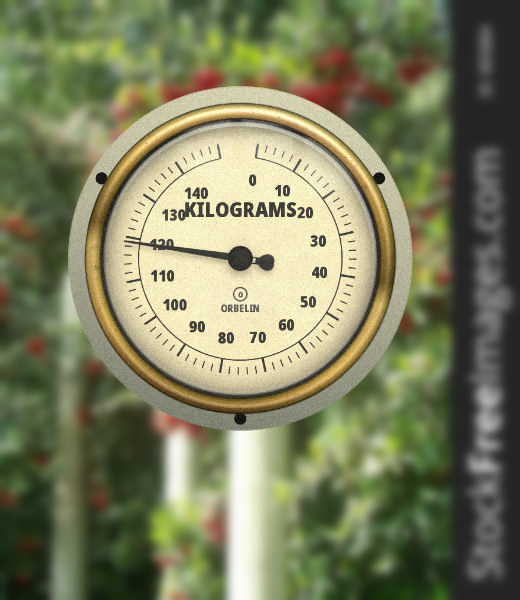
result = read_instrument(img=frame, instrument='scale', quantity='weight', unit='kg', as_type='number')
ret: 119 kg
